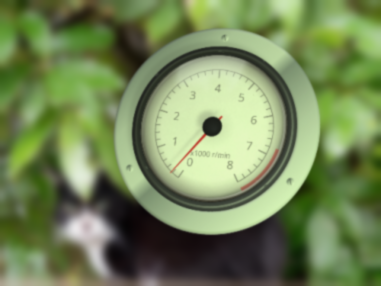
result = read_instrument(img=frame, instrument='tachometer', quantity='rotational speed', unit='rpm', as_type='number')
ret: 200 rpm
